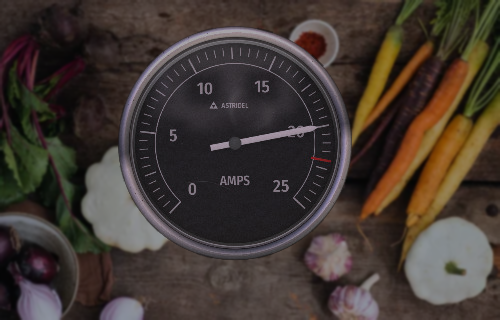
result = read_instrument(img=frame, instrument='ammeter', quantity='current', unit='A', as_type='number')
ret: 20 A
